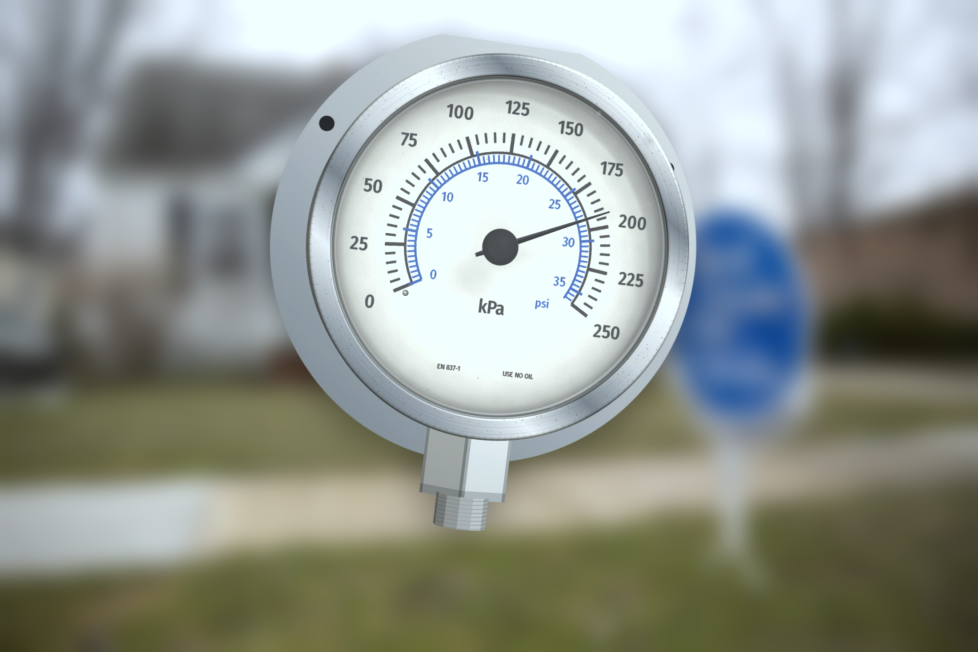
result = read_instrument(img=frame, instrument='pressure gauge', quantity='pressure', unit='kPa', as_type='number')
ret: 192.5 kPa
